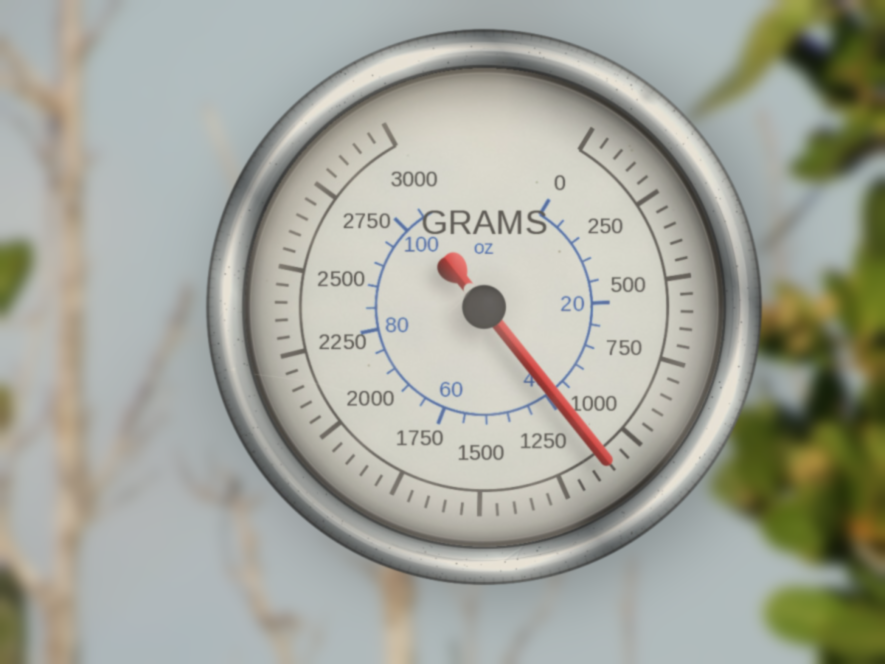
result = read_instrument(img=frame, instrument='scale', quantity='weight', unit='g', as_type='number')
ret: 1100 g
